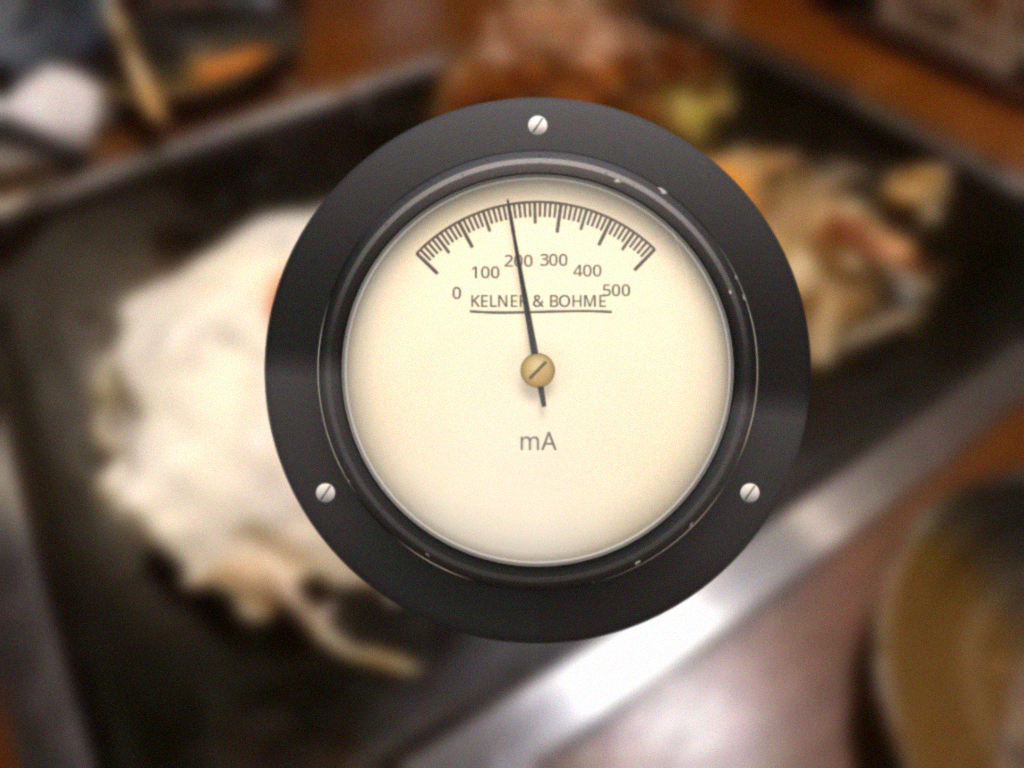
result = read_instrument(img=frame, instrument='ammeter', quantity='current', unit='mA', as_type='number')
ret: 200 mA
